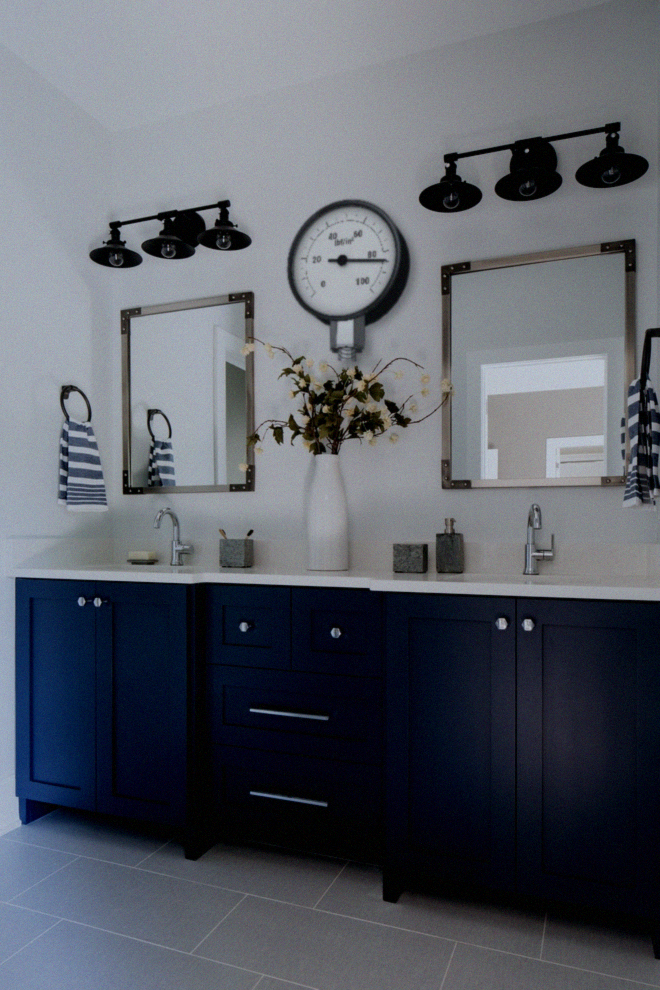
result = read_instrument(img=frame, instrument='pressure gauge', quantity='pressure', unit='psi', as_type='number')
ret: 85 psi
